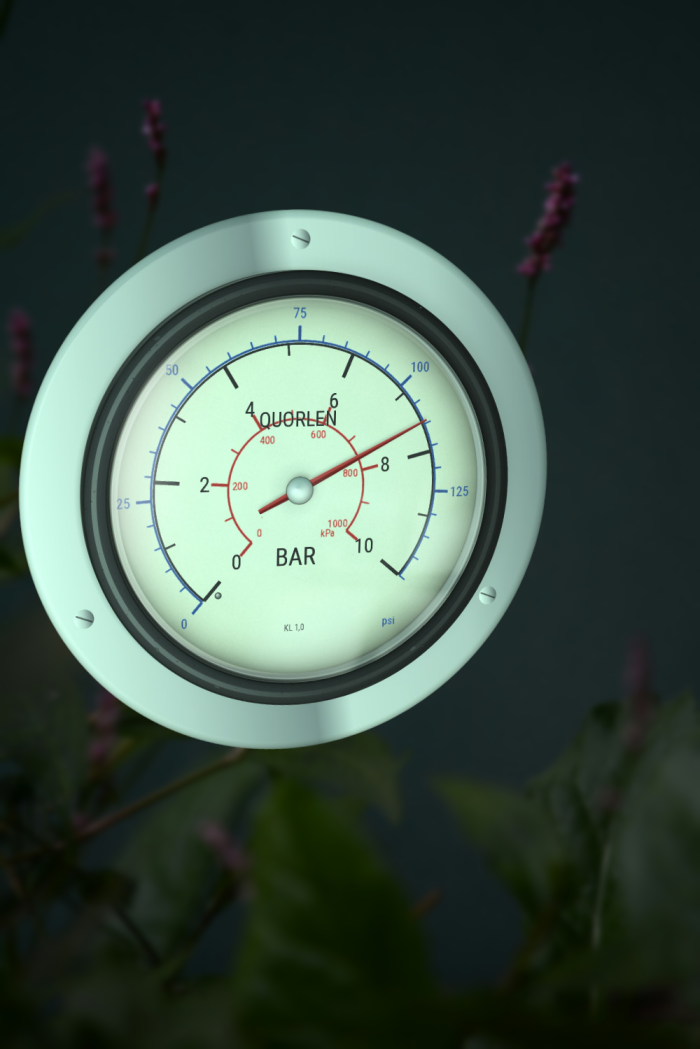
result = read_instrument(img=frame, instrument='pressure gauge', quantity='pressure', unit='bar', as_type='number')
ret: 7.5 bar
